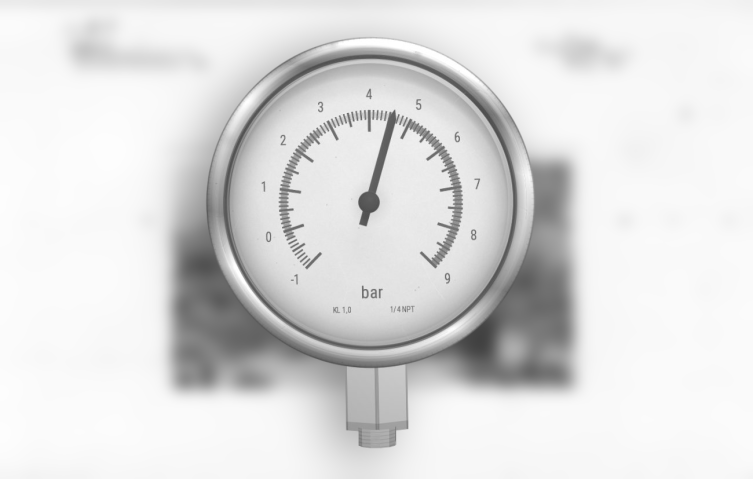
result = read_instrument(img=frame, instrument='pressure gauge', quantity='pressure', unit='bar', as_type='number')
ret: 4.6 bar
